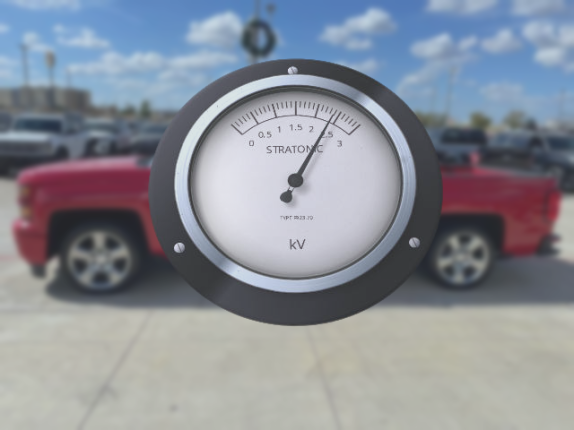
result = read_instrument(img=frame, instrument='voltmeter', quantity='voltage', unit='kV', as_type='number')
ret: 2.4 kV
